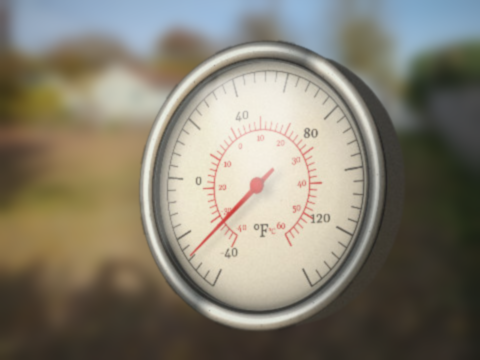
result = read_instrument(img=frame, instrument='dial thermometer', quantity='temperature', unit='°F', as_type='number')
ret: -28 °F
